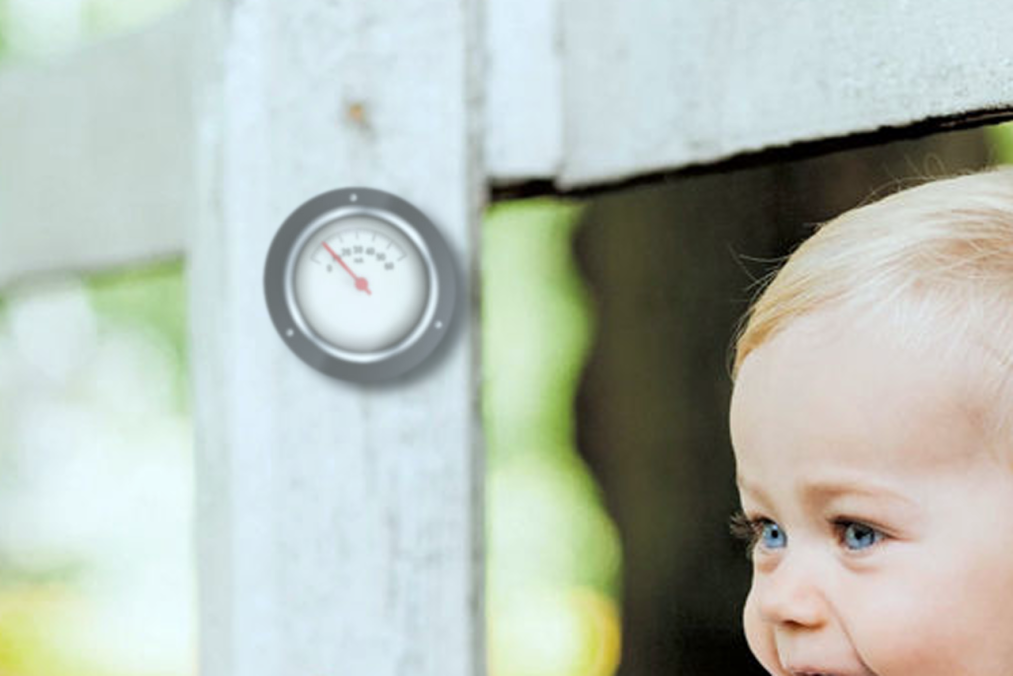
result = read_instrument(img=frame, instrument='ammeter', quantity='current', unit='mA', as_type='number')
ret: 10 mA
